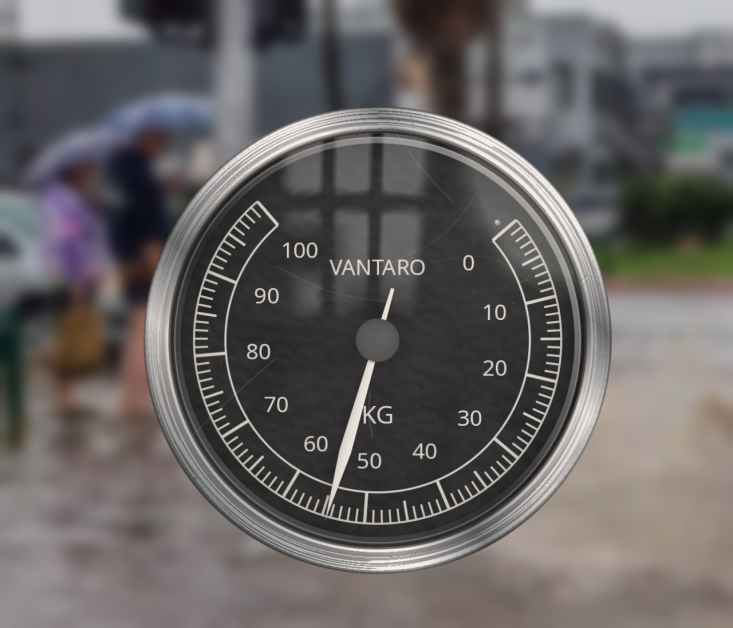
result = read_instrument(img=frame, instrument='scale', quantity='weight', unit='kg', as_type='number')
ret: 54.5 kg
